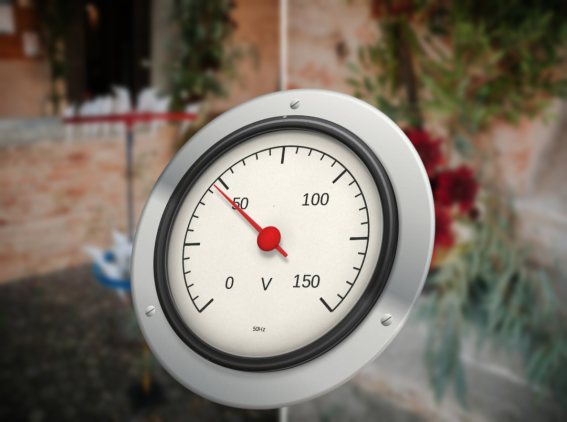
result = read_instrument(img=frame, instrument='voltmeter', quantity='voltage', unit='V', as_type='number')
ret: 47.5 V
